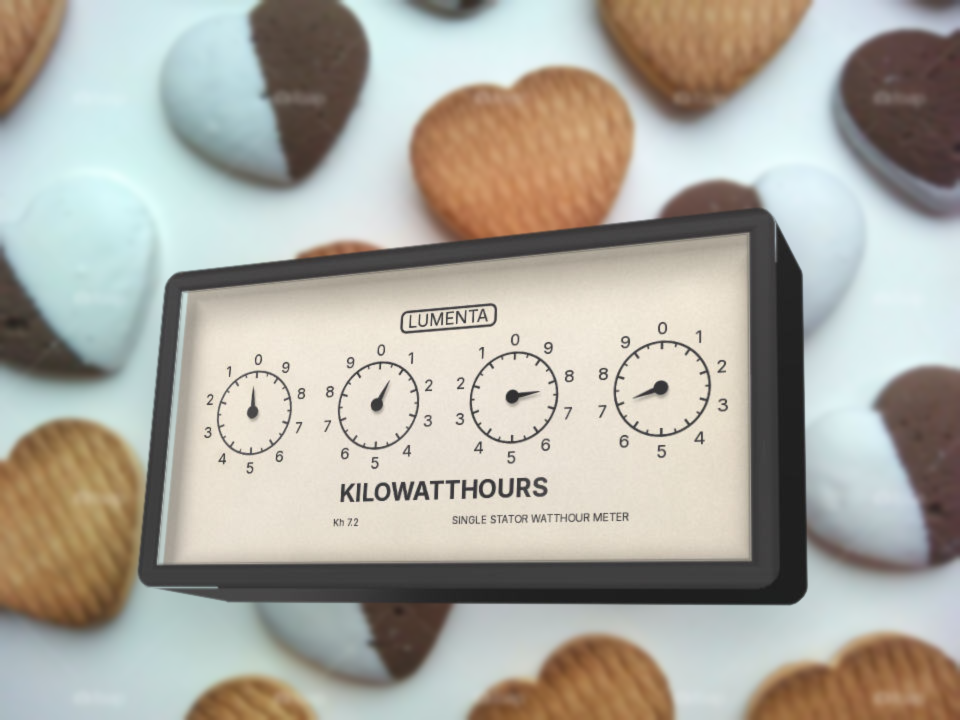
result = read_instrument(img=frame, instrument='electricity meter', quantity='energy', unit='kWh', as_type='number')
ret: 77 kWh
